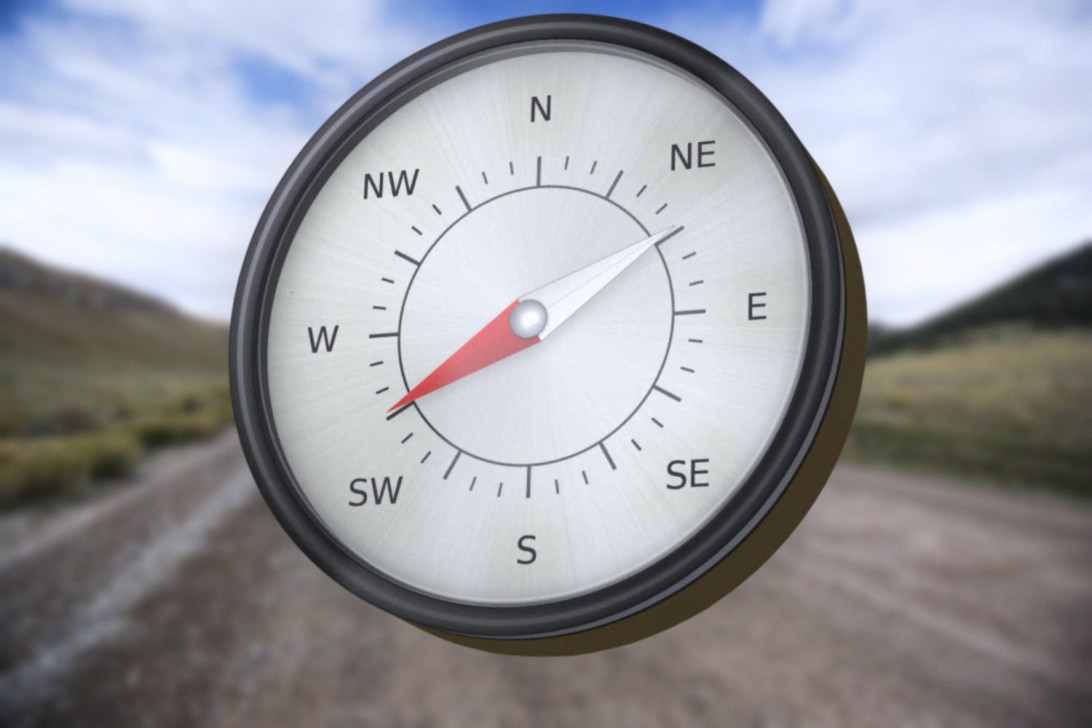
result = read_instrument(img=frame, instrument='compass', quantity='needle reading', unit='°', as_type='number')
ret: 240 °
